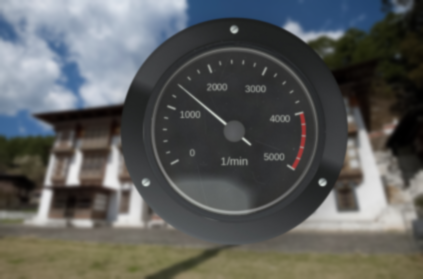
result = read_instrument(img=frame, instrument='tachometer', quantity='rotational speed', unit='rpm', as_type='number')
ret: 1400 rpm
